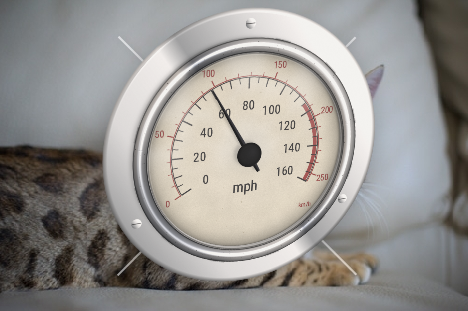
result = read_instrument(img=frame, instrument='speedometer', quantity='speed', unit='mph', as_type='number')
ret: 60 mph
